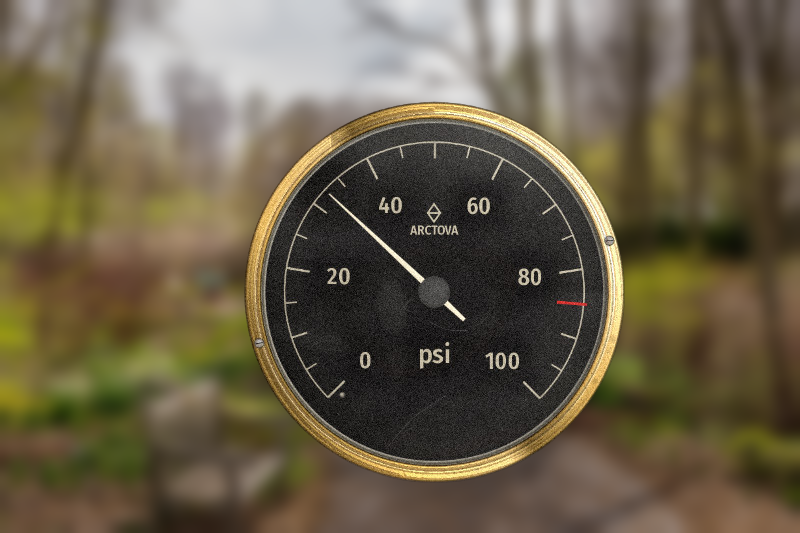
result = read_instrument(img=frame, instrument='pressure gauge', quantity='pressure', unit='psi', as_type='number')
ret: 32.5 psi
